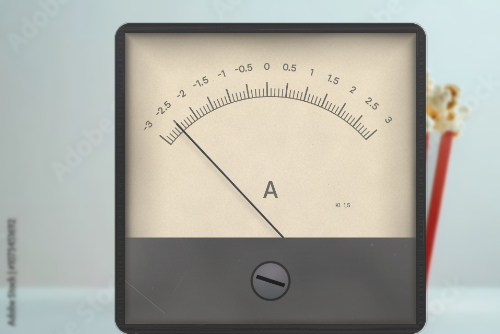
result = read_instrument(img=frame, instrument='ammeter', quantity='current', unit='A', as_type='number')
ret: -2.5 A
